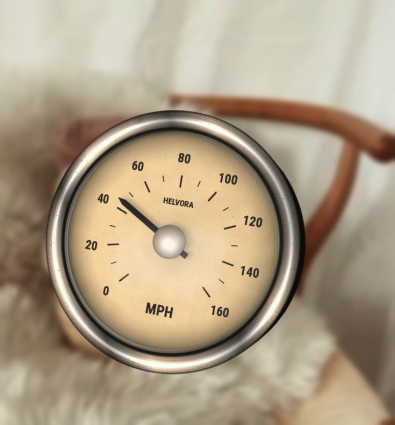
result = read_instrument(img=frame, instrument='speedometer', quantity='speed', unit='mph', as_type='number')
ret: 45 mph
